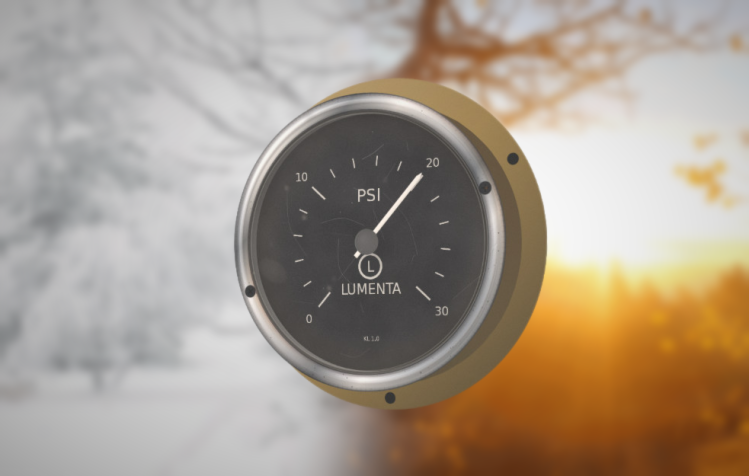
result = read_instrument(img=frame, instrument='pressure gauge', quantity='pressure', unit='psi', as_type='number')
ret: 20 psi
